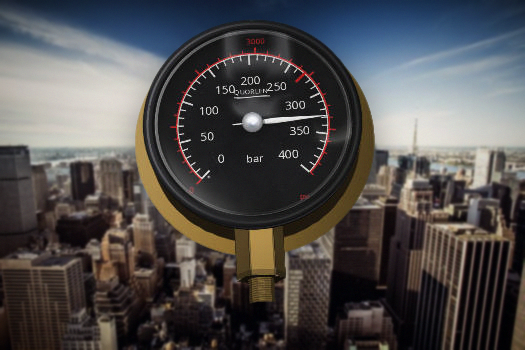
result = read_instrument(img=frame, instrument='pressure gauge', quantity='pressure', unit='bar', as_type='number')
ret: 330 bar
